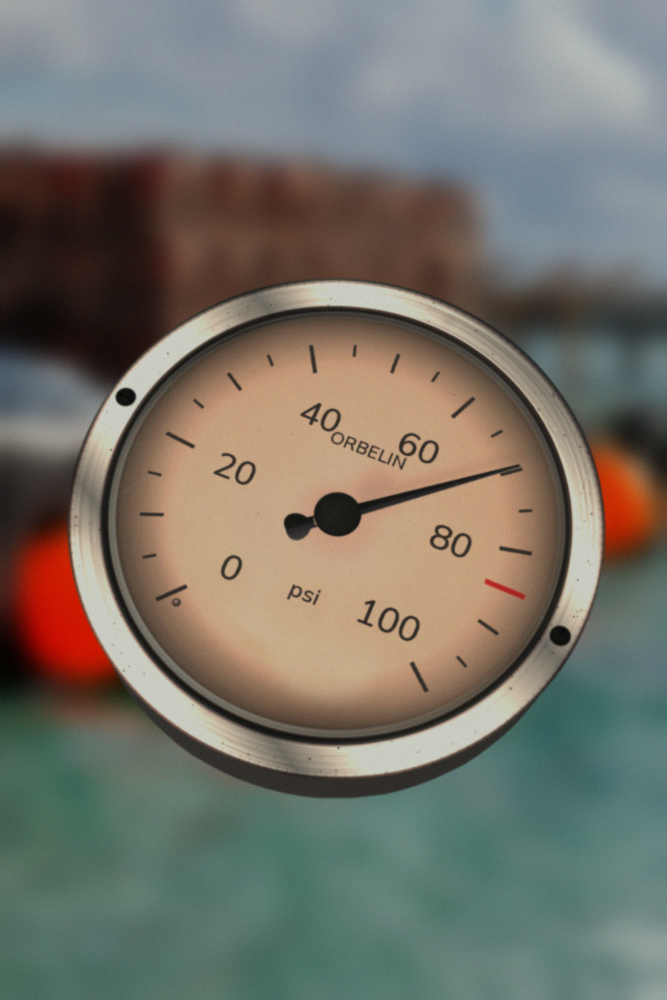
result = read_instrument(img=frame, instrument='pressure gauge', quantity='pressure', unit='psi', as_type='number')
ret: 70 psi
